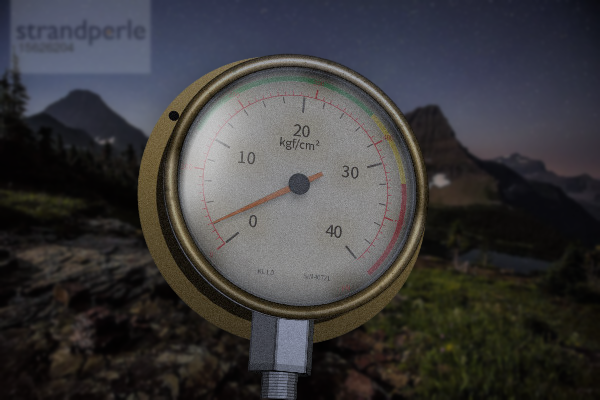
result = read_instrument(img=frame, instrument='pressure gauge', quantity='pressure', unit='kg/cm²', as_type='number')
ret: 2 kg/cm²
